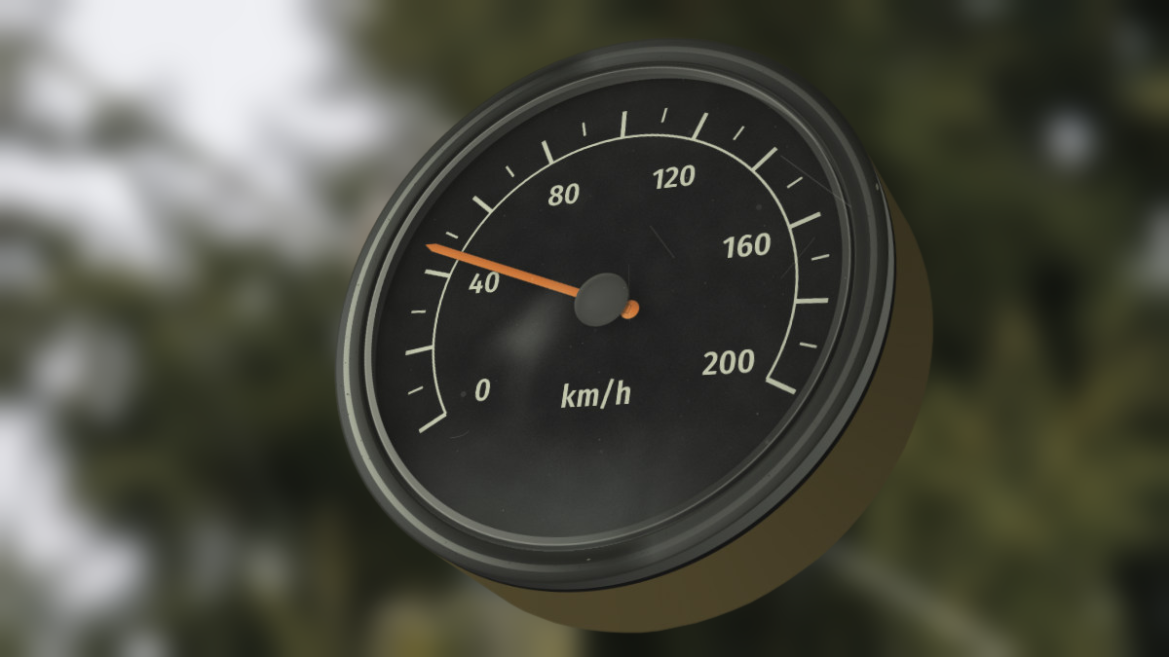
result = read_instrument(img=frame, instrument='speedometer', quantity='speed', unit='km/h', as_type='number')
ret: 45 km/h
